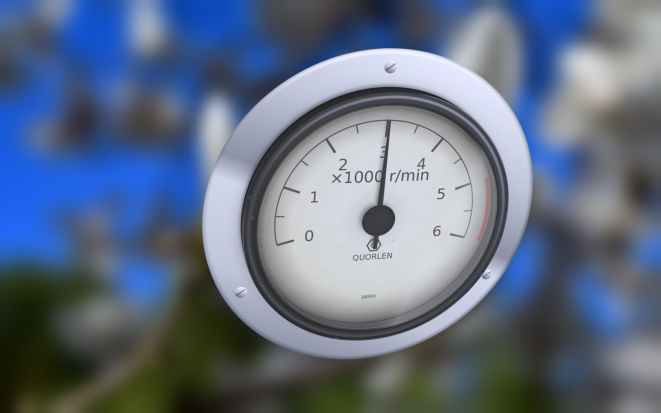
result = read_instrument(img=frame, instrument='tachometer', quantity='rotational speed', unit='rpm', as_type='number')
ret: 3000 rpm
